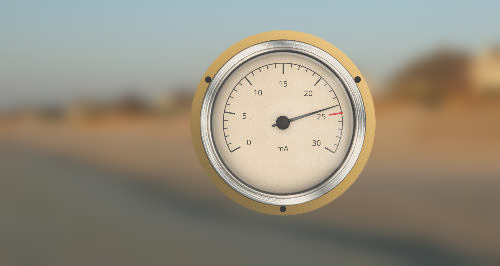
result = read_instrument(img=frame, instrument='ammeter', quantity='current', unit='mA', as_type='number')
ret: 24 mA
